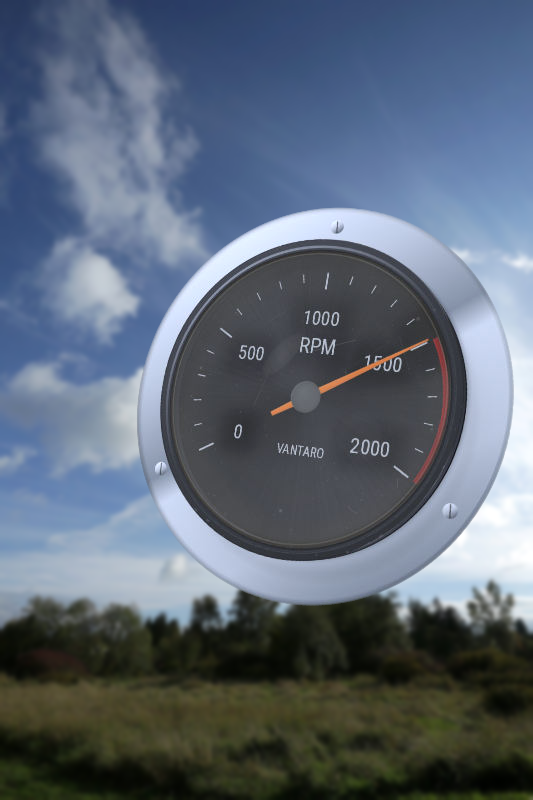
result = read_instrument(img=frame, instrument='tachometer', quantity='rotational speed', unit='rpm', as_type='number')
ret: 1500 rpm
